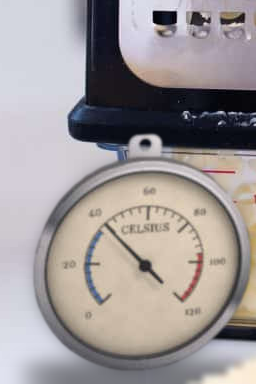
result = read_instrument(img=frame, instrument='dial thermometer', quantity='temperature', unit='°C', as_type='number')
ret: 40 °C
